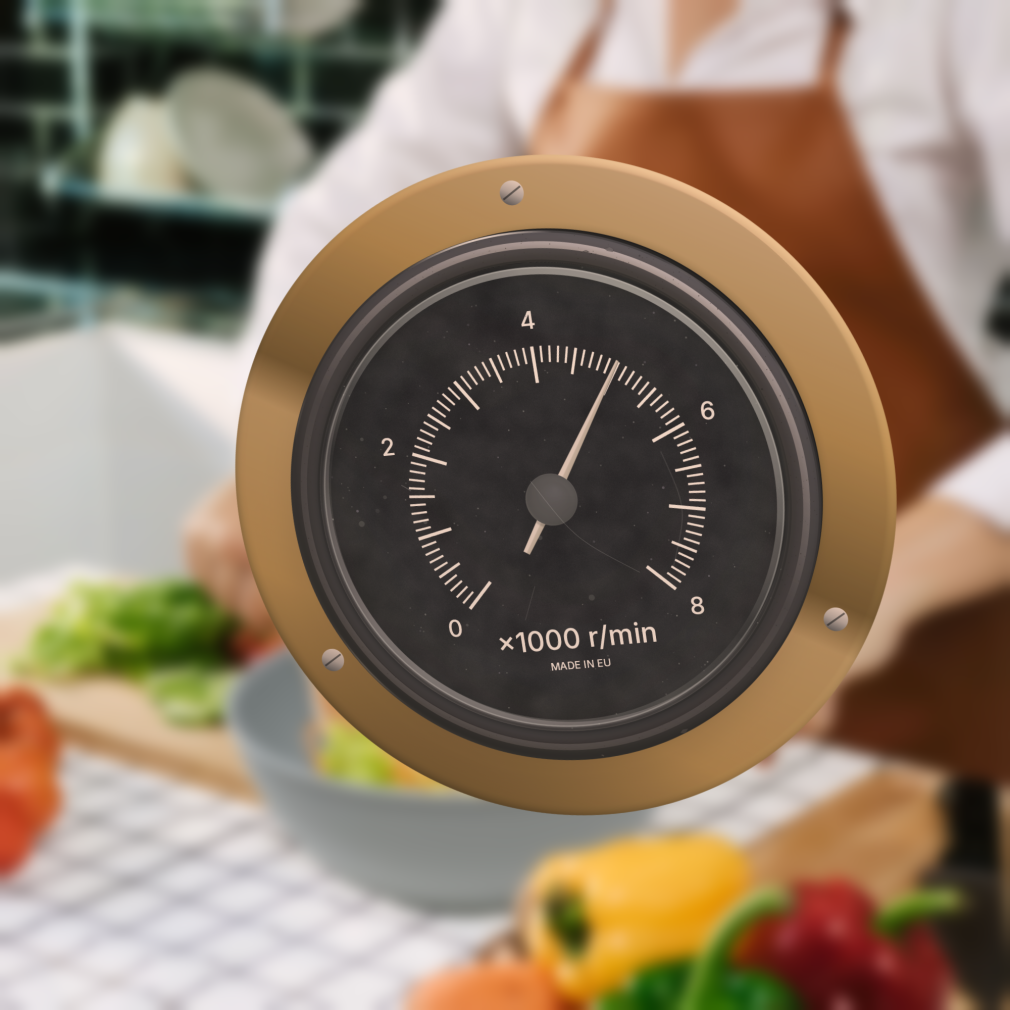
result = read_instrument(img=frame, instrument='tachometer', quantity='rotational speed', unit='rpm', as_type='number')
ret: 5000 rpm
